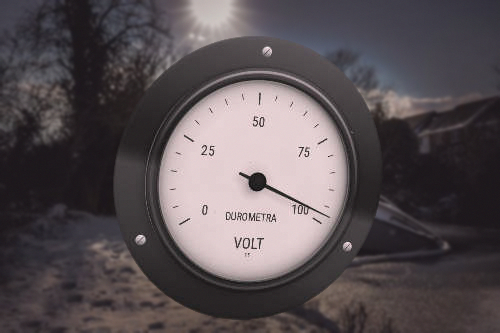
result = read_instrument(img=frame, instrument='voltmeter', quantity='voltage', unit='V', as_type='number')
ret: 97.5 V
